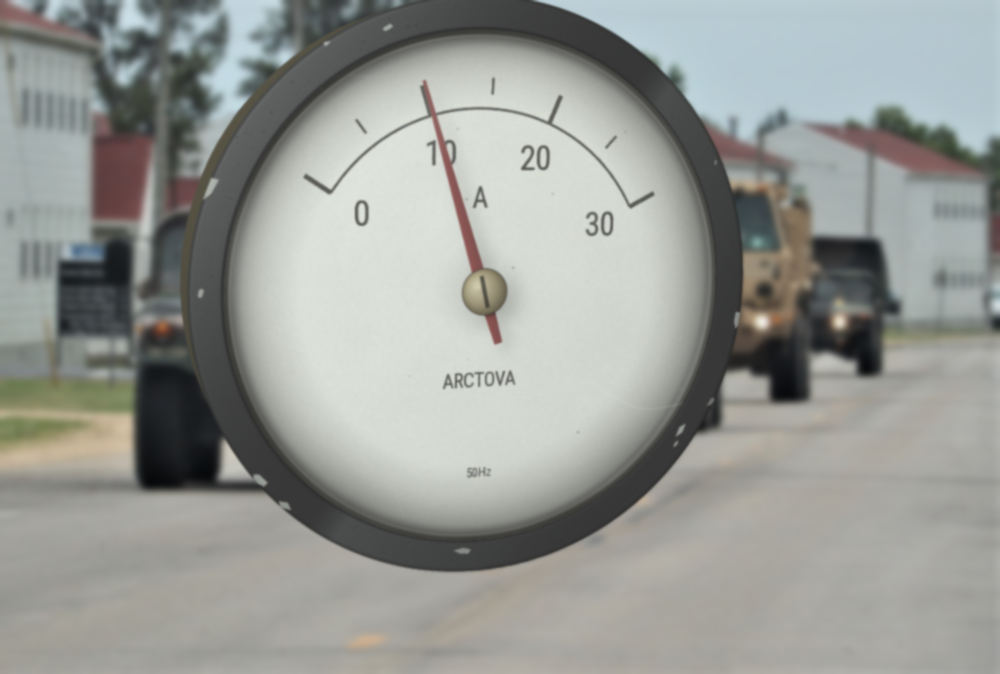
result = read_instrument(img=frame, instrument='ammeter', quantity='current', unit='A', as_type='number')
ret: 10 A
